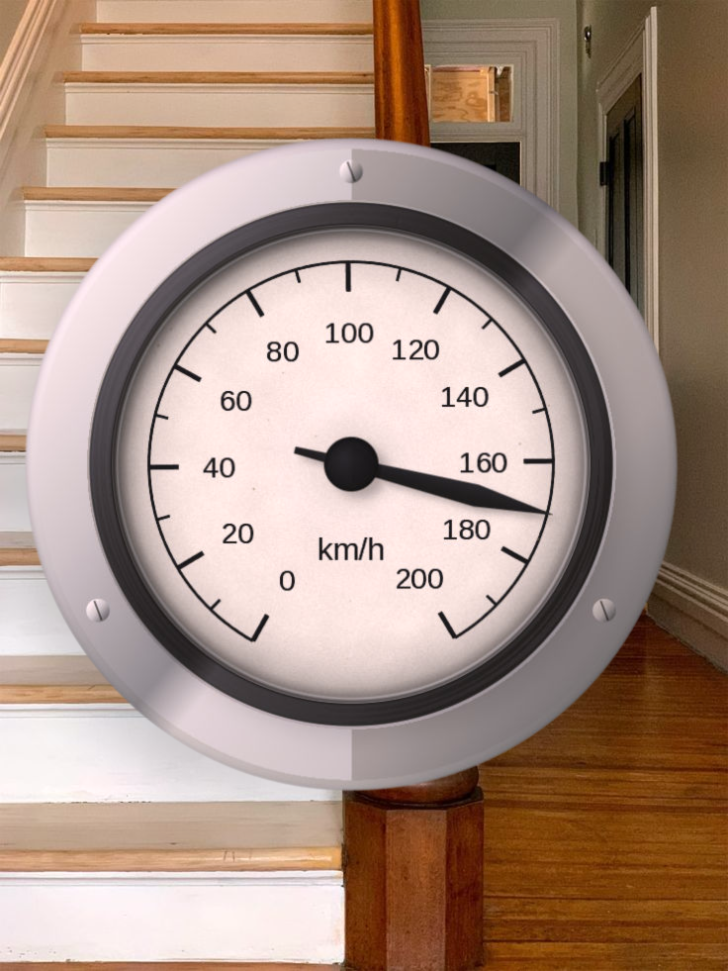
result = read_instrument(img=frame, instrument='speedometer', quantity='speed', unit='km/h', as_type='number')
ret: 170 km/h
